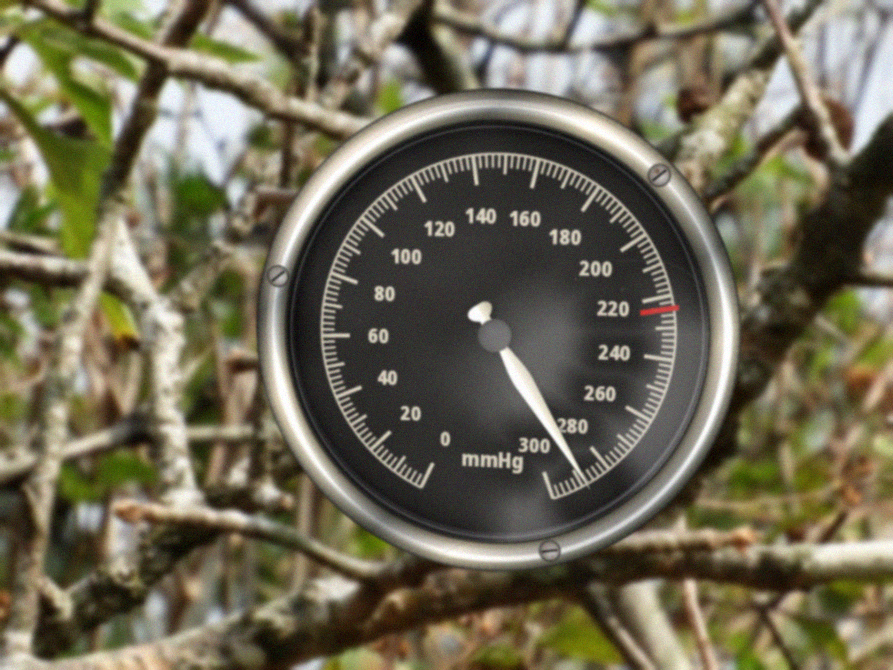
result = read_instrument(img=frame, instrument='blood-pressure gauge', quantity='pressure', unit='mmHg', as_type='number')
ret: 288 mmHg
